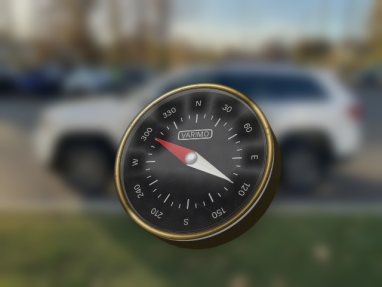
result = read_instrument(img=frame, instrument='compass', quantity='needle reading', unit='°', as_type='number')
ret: 300 °
